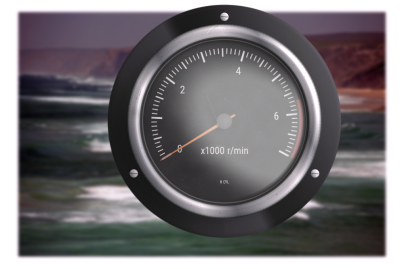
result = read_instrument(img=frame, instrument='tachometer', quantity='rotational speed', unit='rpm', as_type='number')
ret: 0 rpm
